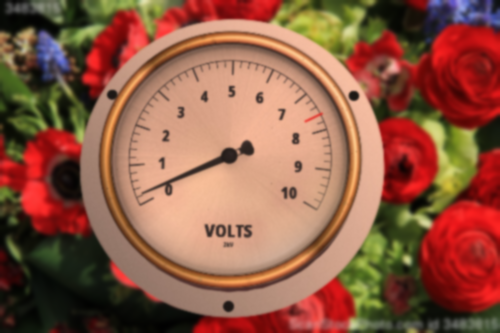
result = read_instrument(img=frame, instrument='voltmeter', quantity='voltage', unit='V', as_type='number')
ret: 0.2 V
